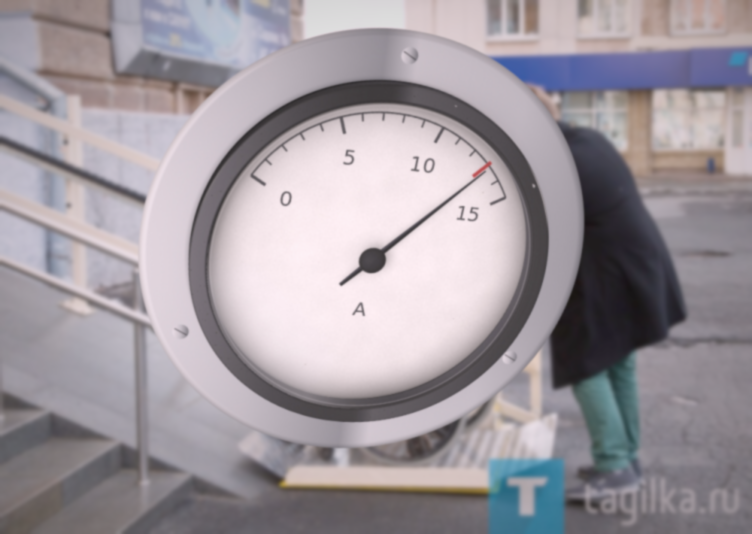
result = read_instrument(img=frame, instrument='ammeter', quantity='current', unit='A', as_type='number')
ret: 13 A
